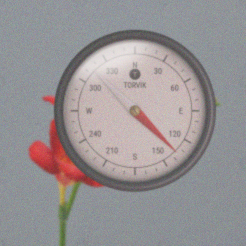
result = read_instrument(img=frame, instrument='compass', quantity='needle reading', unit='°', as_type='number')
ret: 135 °
